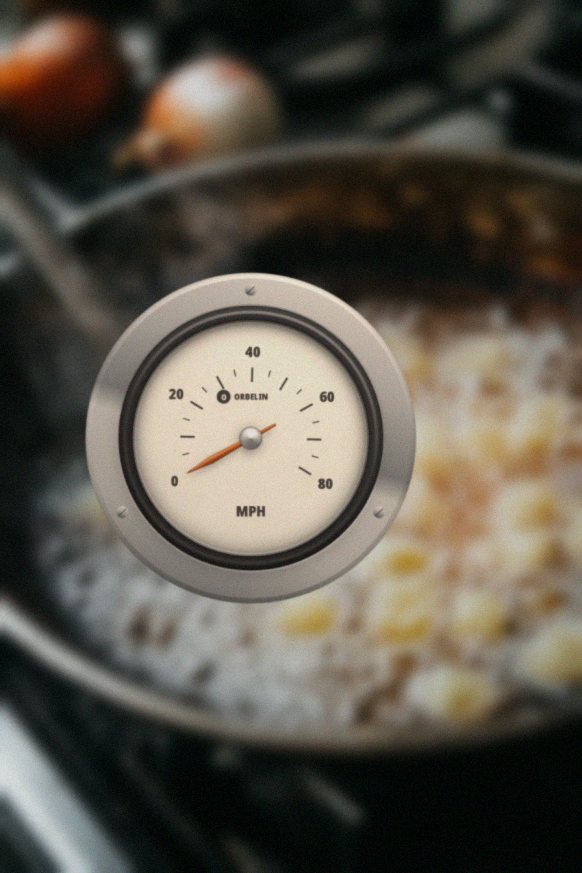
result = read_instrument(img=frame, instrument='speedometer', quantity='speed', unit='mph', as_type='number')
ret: 0 mph
